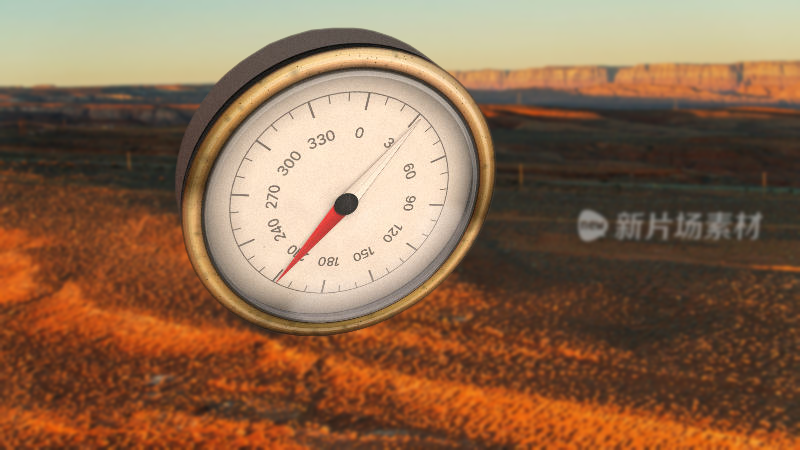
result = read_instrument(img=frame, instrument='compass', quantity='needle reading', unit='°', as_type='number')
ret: 210 °
